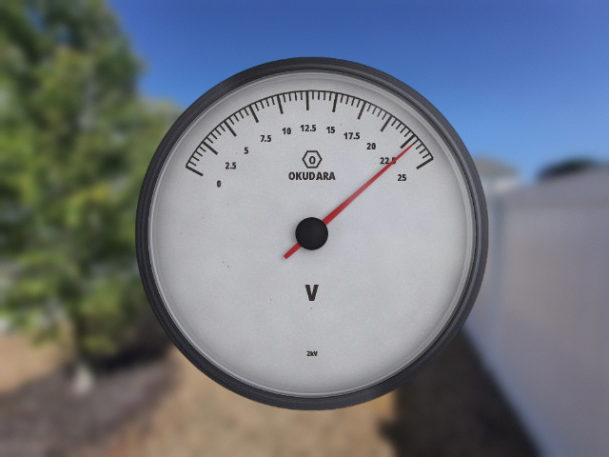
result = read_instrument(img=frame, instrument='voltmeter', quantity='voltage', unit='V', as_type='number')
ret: 23 V
